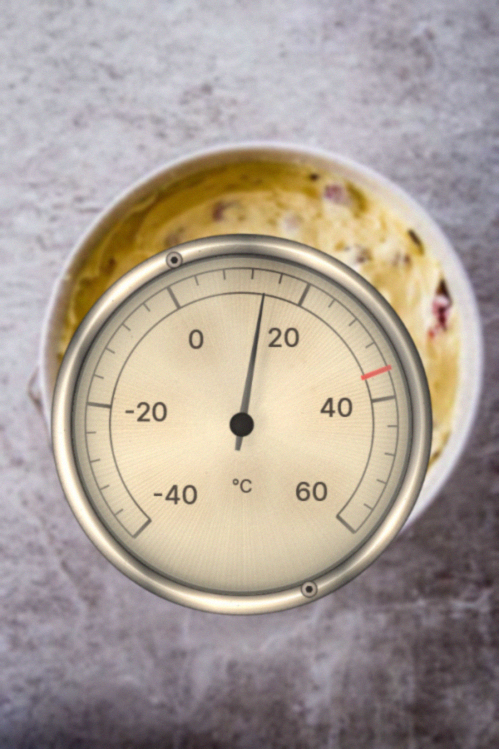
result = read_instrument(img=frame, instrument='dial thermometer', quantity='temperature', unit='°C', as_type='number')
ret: 14 °C
